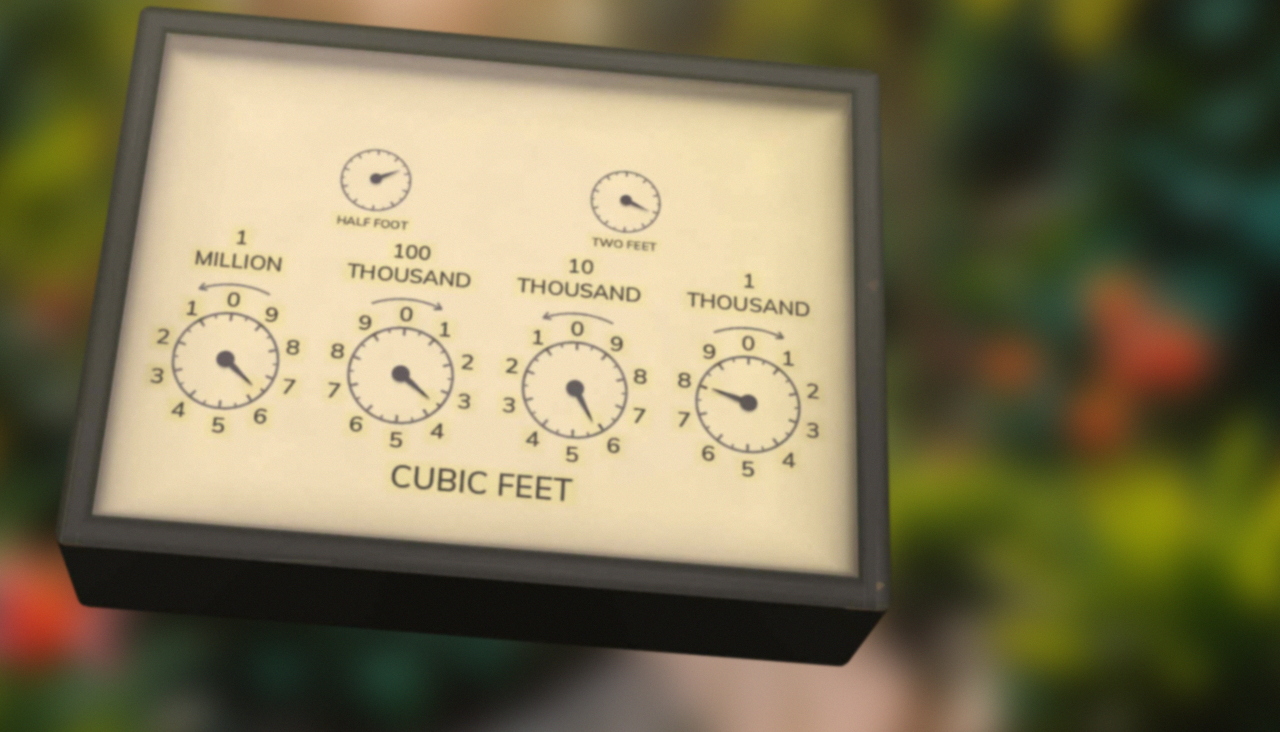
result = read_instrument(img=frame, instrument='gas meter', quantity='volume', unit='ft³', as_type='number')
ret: 635800 ft³
